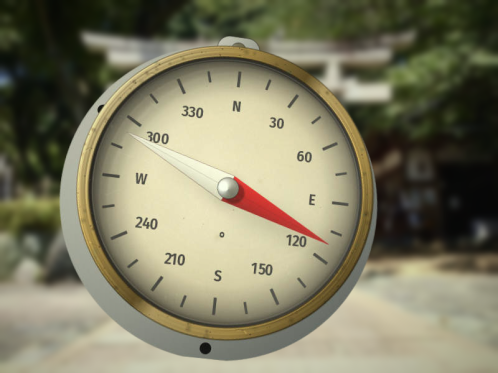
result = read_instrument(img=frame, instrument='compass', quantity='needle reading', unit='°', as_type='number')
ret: 112.5 °
